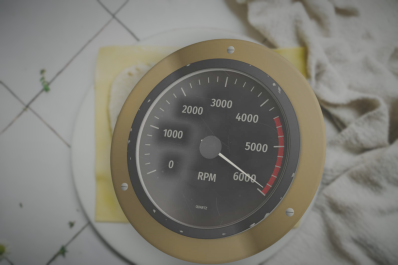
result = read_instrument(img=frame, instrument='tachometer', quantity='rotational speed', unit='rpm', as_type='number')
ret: 5900 rpm
